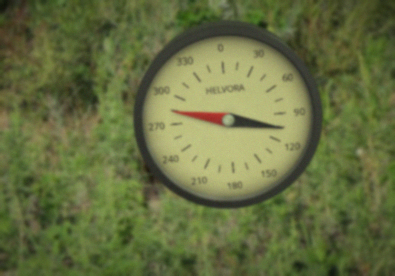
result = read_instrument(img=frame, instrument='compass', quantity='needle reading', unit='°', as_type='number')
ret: 285 °
